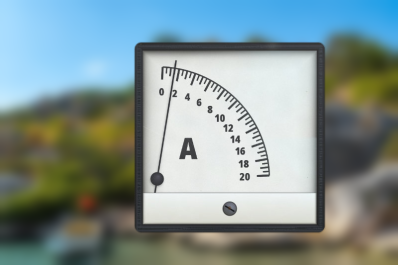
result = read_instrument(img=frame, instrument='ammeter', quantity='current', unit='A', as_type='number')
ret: 1.5 A
